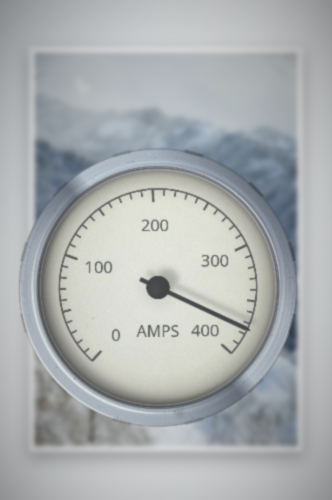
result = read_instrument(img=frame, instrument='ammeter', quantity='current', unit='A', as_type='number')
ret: 375 A
